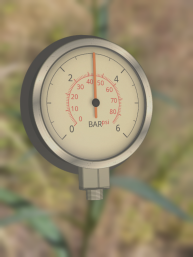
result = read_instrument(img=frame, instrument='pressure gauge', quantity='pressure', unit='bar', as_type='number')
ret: 3 bar
